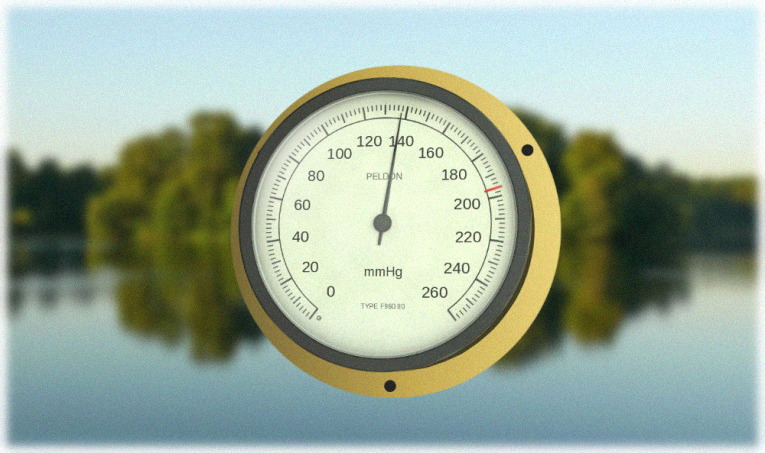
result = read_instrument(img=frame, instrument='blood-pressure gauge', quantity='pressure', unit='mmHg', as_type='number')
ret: 138 mmHg
